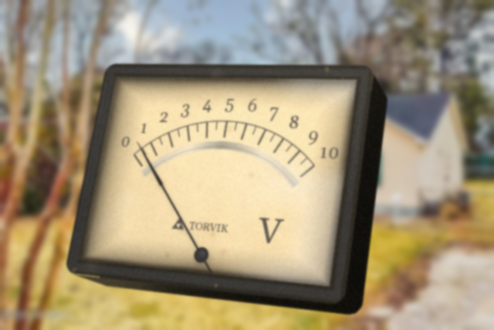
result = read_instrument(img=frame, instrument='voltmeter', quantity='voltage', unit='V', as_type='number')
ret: 0.5 V
